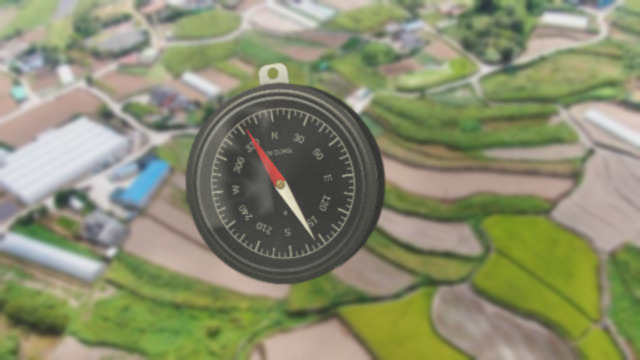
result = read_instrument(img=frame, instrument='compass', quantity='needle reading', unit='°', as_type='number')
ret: 335 °
